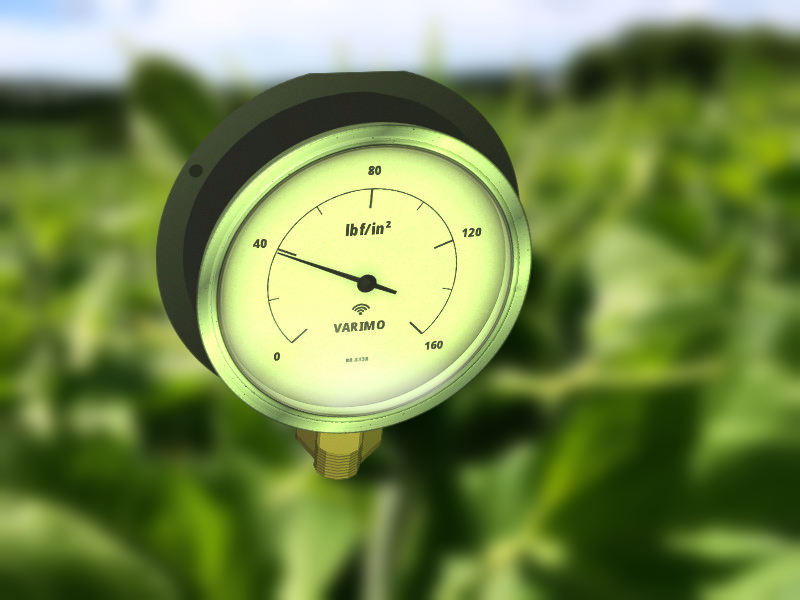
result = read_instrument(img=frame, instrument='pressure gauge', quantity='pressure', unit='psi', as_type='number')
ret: 40 psi
